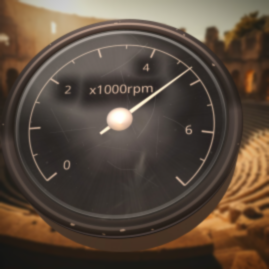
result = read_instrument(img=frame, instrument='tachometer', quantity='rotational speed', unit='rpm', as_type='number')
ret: 4750 rpm
